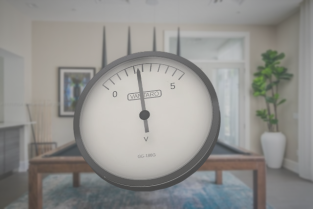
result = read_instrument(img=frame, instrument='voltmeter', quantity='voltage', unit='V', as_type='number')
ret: 2.25 V
